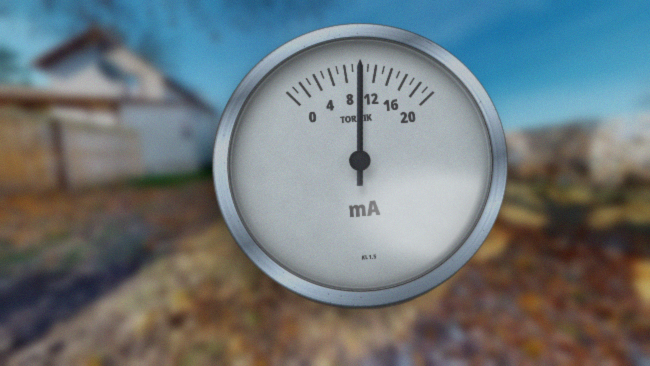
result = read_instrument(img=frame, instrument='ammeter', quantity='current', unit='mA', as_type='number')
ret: 10 mA
